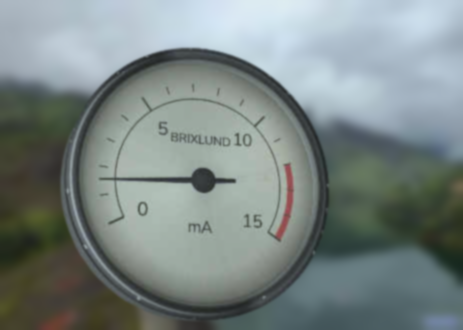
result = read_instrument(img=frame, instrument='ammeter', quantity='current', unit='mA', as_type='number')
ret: 1.5 mA
